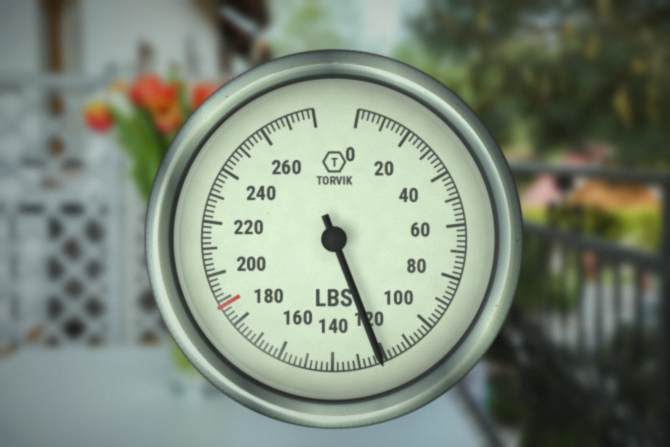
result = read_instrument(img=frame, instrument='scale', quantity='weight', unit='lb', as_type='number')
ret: 122 lb
